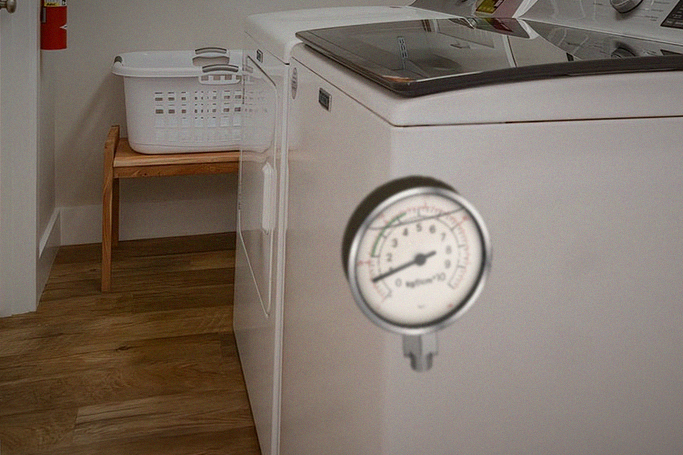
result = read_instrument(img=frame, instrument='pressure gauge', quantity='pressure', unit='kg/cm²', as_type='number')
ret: 1 kg/cm²
